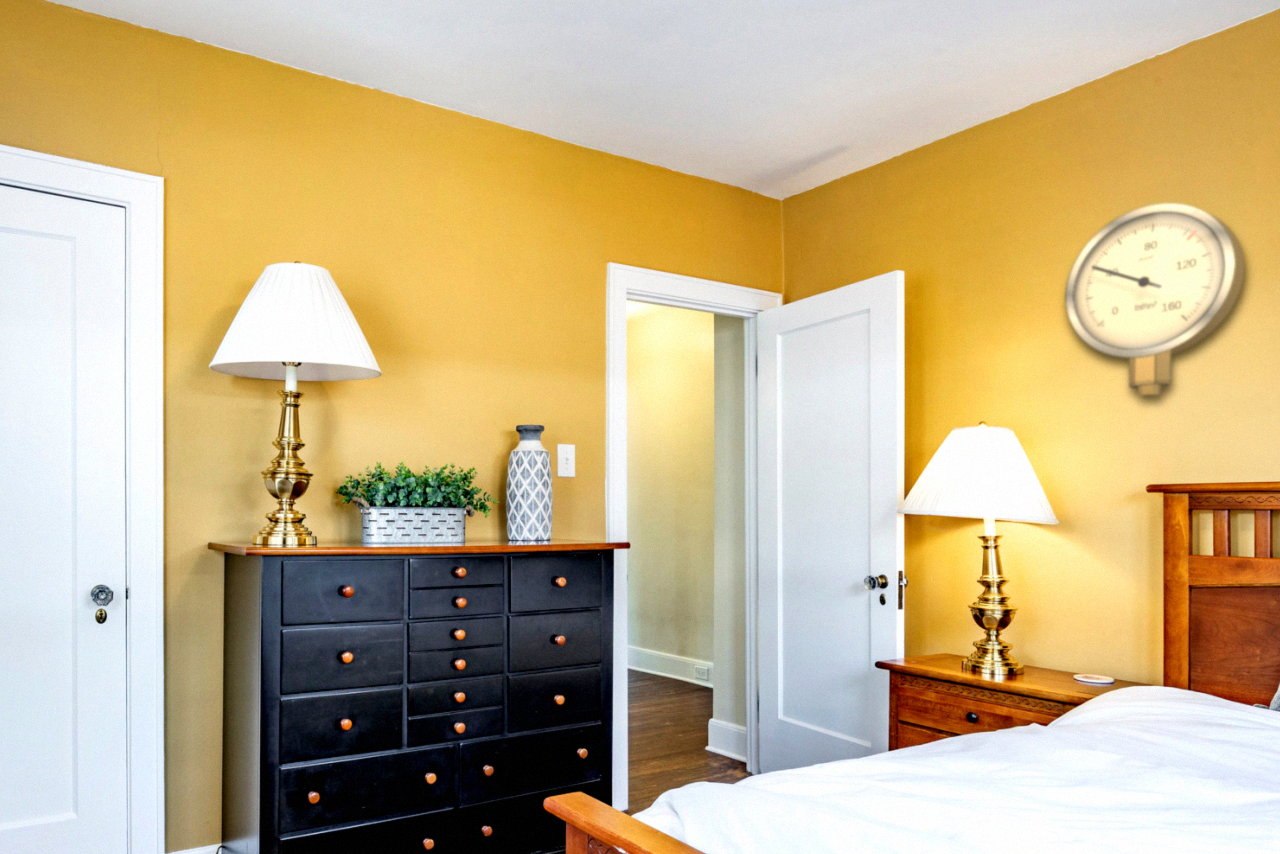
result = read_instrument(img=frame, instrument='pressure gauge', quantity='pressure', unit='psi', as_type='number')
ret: 40 psi
